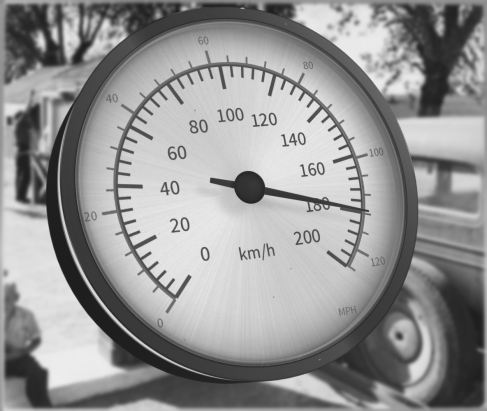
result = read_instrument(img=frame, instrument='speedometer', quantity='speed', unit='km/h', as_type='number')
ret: 180 km/h
